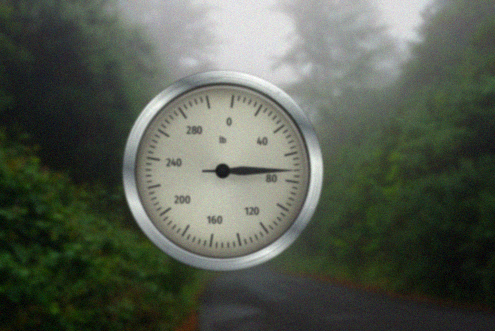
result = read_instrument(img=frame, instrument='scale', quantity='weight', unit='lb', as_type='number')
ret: 72 lb
